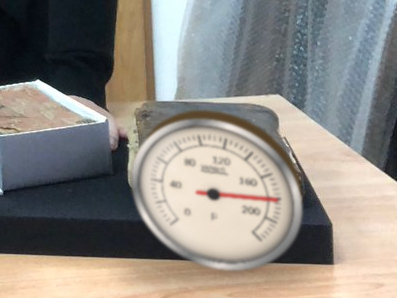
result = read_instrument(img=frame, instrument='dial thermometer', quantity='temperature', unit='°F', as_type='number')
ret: 180 °F
